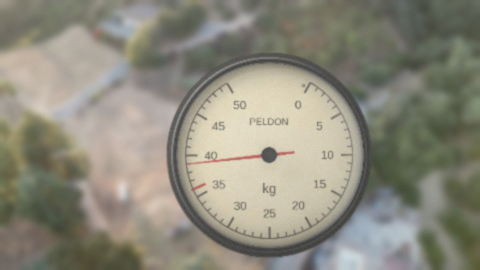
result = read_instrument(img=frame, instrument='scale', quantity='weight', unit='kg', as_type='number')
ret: 39 kg
